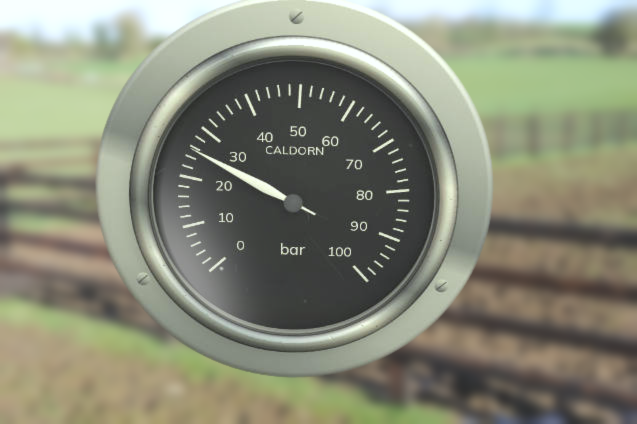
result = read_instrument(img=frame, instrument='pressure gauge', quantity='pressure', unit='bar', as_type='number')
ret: 26 bar
